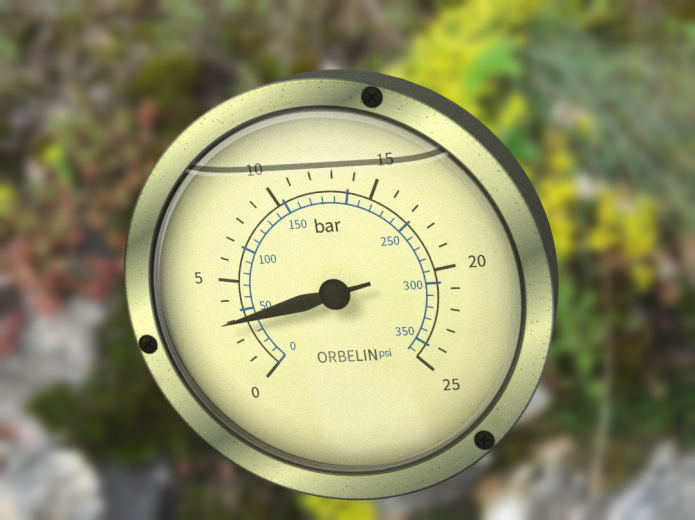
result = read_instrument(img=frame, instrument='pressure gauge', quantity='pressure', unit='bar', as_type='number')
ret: 3 bar
